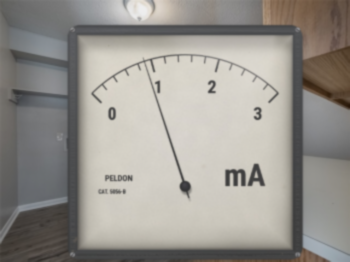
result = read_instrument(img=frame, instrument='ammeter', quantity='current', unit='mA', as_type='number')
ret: 0.9 mA
